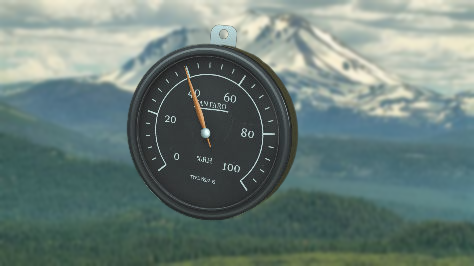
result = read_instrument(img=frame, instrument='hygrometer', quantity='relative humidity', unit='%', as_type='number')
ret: 40 %
